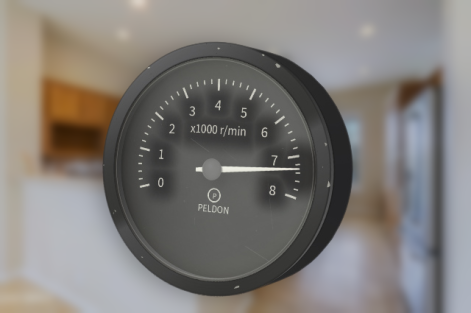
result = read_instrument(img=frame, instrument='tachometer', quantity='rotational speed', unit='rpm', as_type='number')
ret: 7300 rpm
